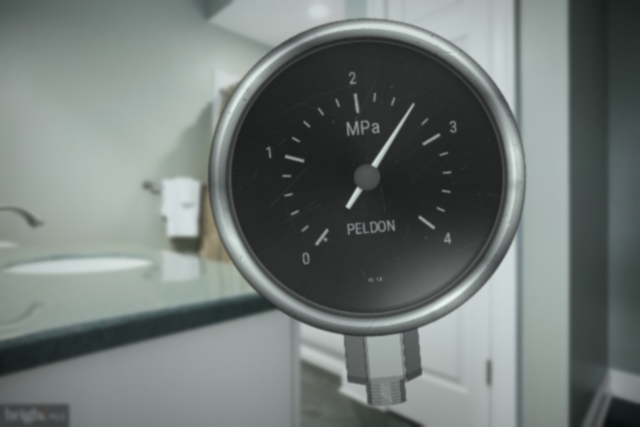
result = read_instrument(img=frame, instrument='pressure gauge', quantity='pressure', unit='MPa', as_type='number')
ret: 2.6 MPa
